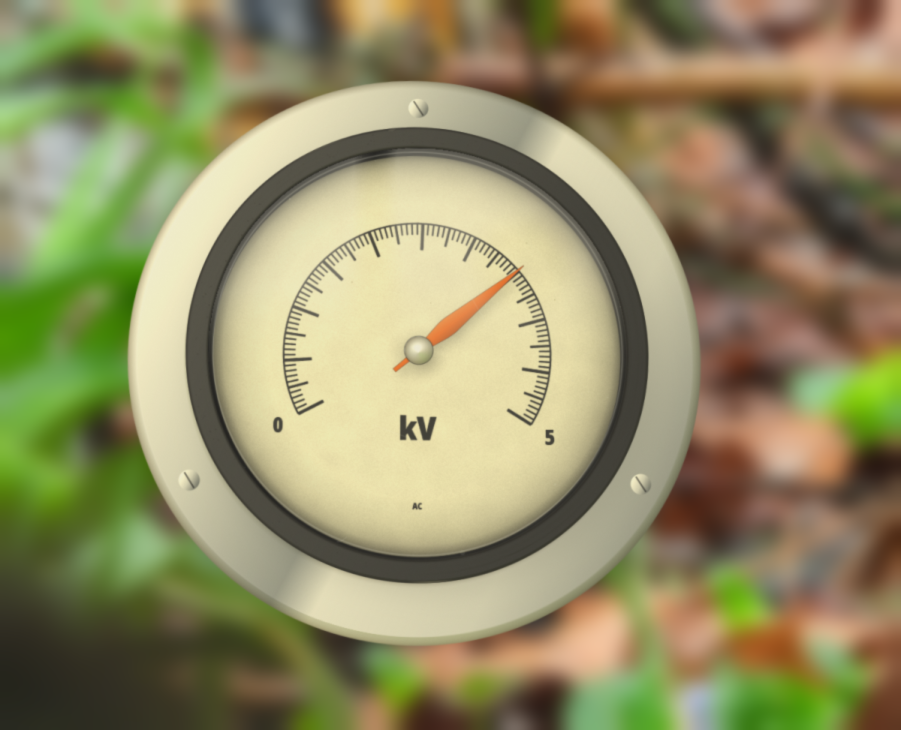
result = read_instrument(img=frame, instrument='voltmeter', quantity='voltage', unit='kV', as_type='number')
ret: 3.5 kV
